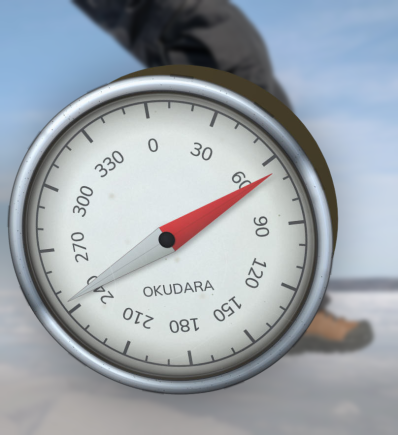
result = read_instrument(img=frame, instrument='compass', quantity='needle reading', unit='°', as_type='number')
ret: 65 °
